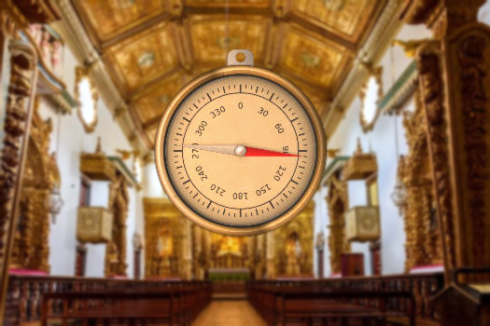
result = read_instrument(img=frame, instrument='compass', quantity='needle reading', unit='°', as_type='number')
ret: 95 °
